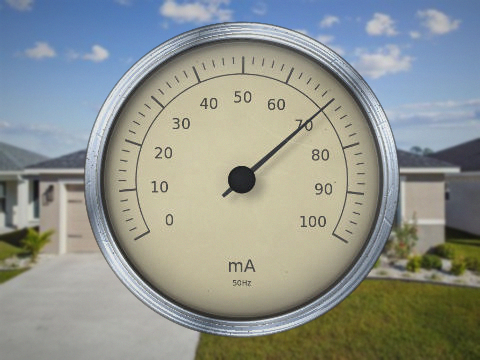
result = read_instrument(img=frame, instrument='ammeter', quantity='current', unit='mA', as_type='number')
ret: 70 mA
